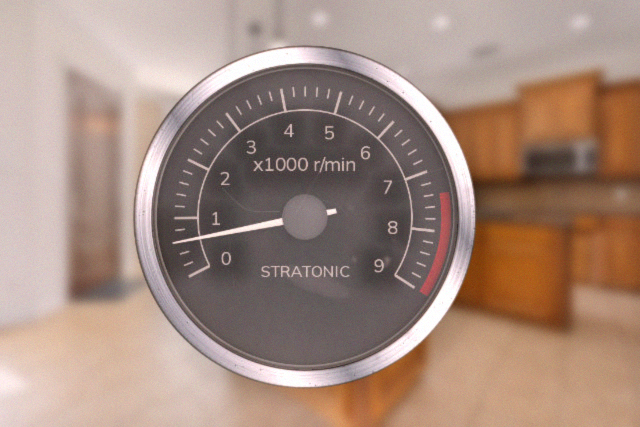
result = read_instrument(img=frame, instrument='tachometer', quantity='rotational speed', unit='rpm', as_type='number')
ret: 600 rpm
